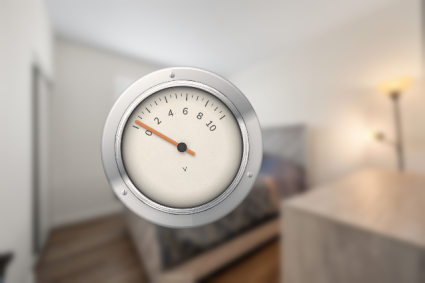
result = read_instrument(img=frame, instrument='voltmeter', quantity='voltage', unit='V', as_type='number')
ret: 0.5 V
